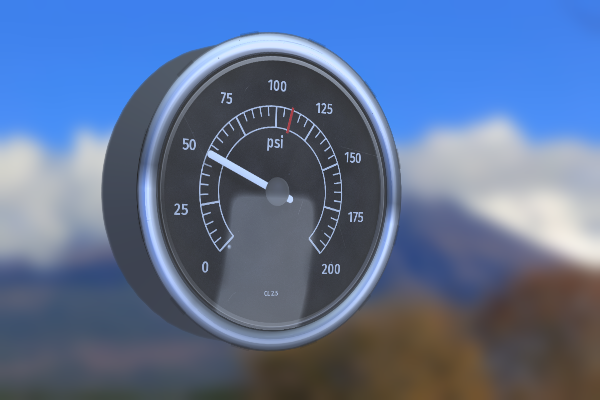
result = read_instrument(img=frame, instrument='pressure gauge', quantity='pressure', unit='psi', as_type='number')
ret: 50 psi
